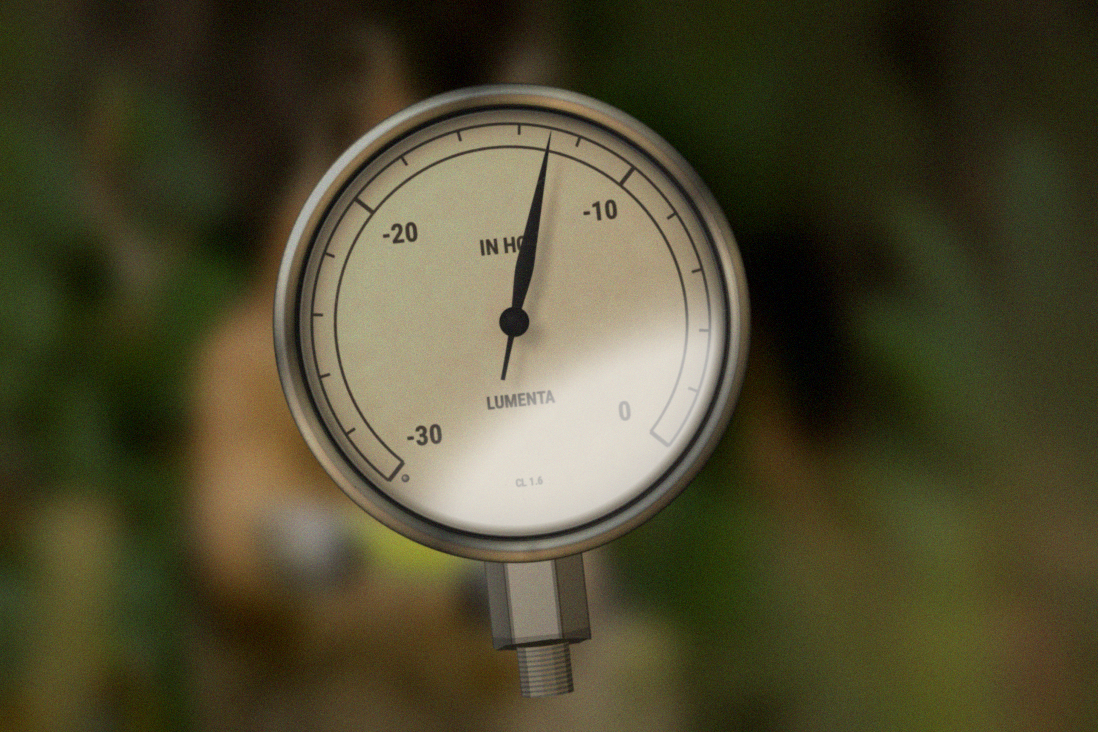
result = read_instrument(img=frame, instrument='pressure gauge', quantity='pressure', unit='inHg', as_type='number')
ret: -13 inHg
